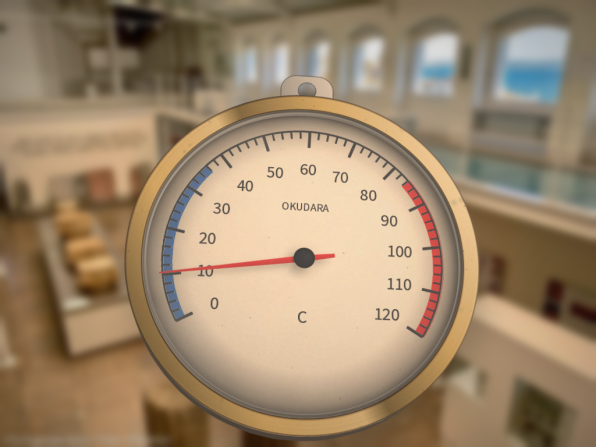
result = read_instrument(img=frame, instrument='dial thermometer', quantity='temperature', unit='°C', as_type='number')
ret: 10 °C
